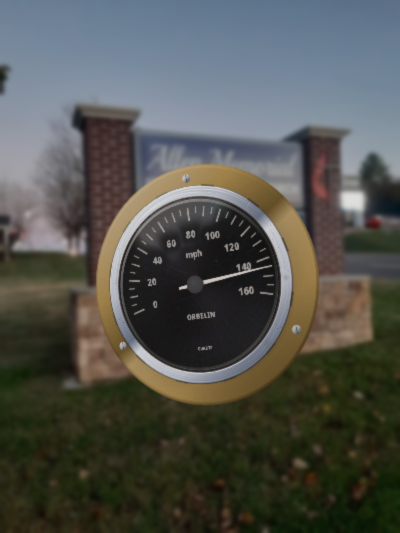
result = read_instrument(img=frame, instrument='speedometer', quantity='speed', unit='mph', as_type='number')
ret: 145 mph
